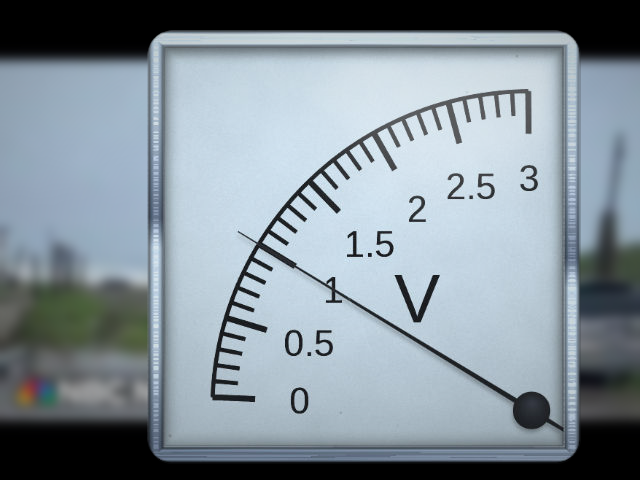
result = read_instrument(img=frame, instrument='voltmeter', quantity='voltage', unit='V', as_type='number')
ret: 1 V
